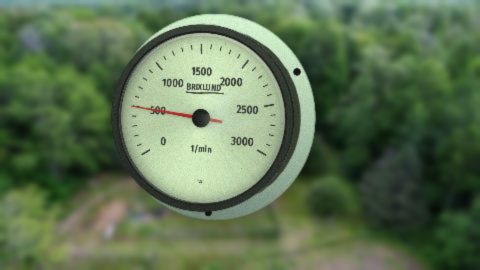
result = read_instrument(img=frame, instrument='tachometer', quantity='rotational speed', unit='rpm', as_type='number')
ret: 500 rpm
